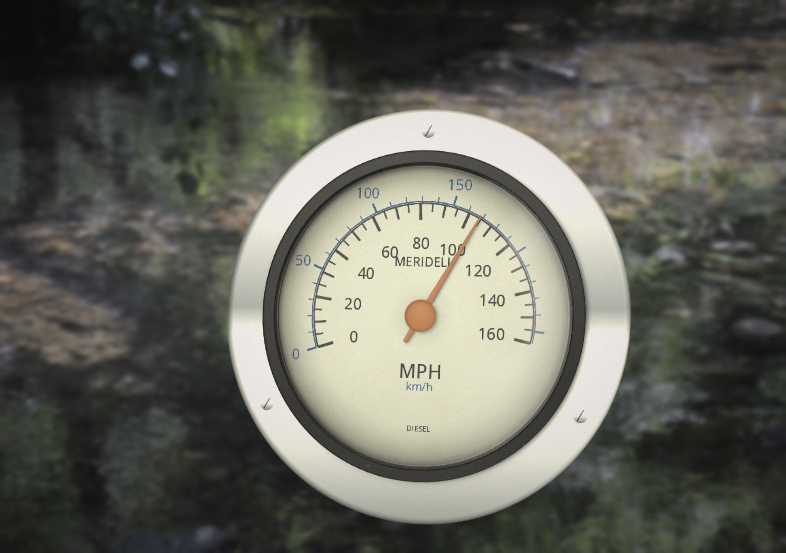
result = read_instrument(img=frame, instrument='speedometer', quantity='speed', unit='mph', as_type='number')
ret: 105 mph
